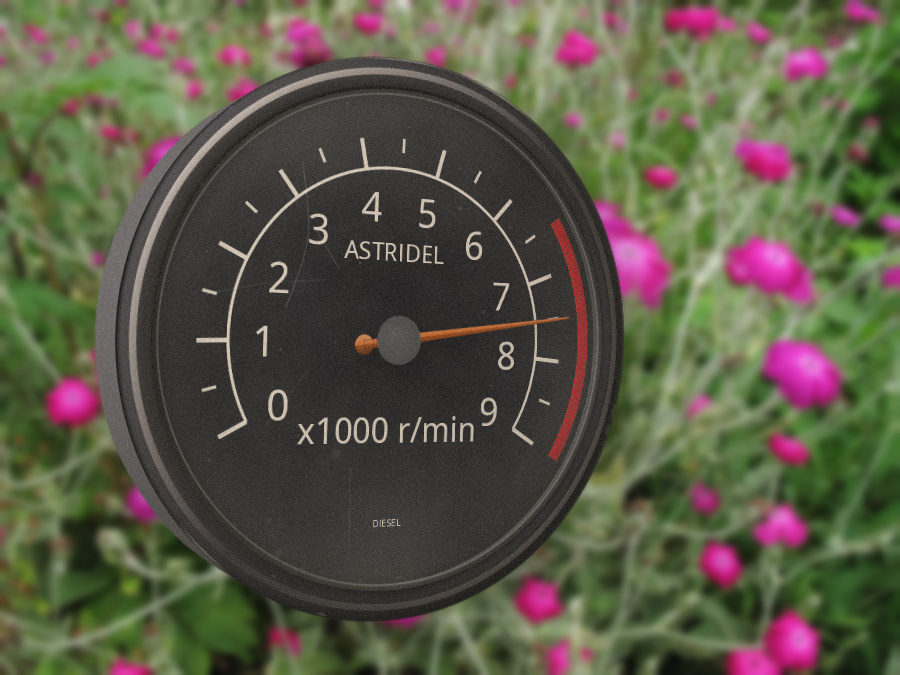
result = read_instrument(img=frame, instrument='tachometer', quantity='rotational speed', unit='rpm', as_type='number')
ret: 7500 rpm
